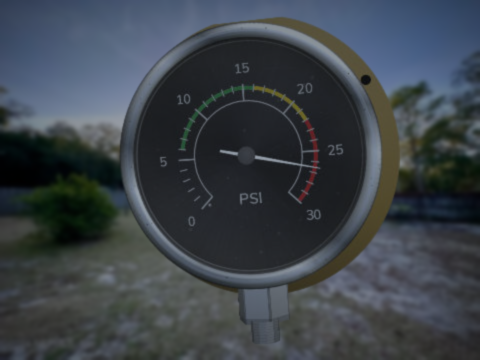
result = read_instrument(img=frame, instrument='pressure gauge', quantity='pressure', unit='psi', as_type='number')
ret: 26.5 psi
